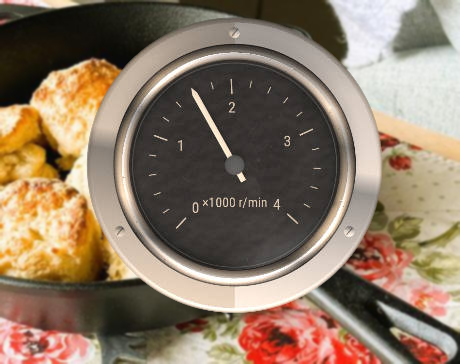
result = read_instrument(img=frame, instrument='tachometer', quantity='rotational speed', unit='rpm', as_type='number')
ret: 1600 rpm
